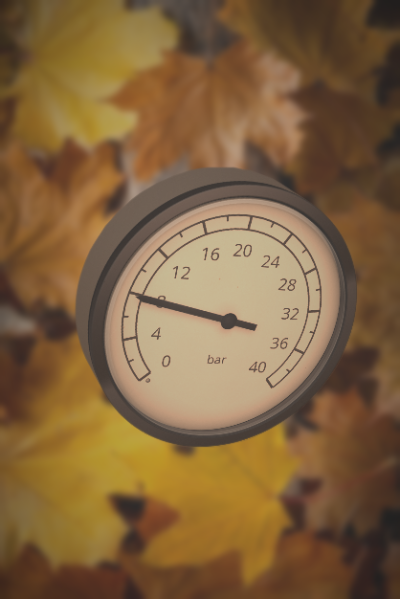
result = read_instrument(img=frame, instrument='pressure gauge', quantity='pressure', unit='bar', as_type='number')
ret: 8 bar
